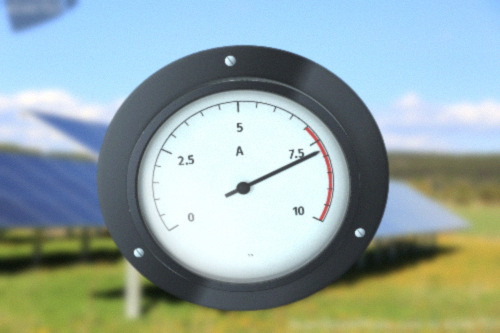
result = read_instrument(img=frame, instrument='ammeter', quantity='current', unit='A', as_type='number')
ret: 7.75 A
